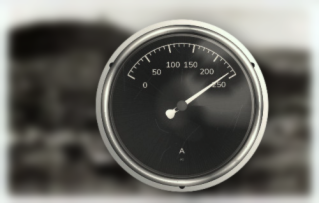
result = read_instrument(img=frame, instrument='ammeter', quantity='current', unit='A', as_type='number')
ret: 240 A
